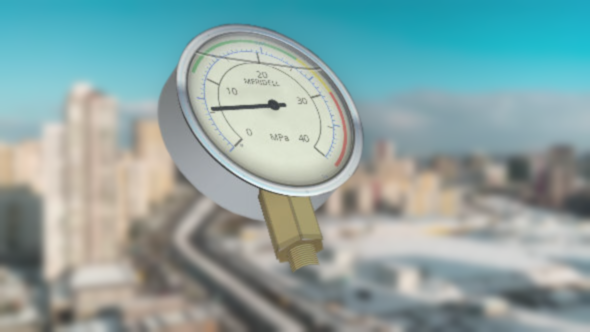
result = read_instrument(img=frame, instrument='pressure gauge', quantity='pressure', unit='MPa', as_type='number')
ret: 5 MPa
